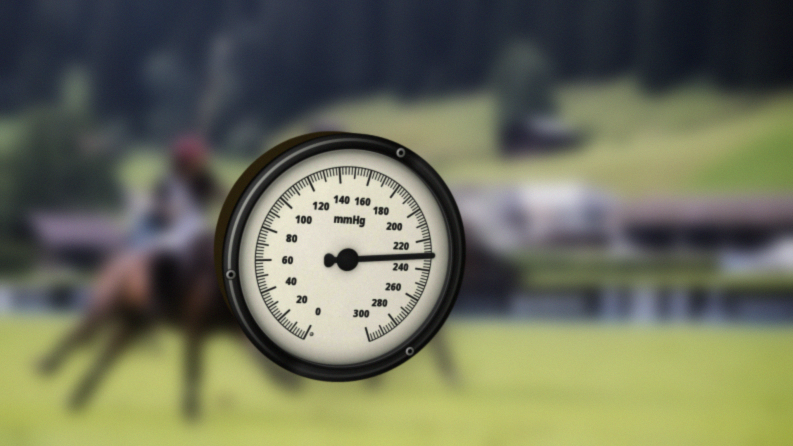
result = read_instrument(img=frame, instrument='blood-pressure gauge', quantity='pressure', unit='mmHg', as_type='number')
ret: 230 mmHg
